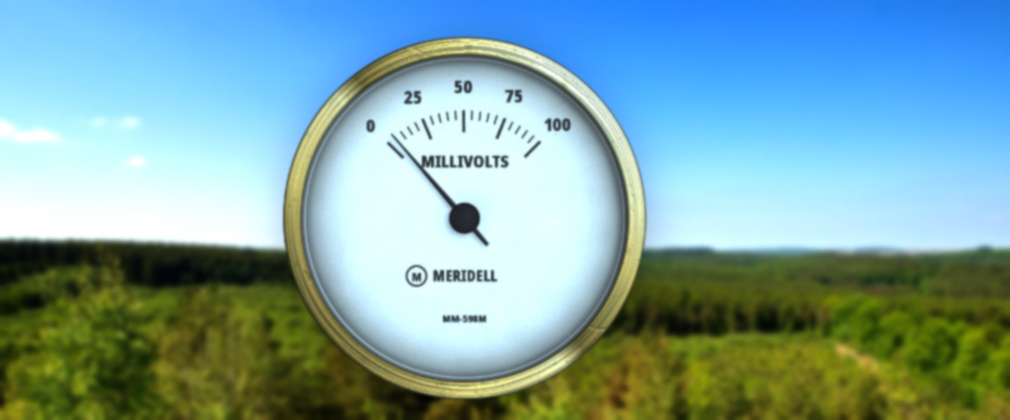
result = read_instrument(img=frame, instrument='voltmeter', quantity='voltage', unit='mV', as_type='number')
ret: 5 mV
